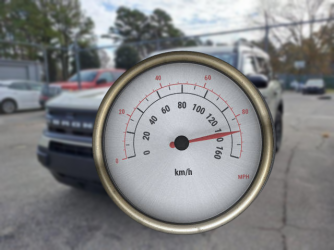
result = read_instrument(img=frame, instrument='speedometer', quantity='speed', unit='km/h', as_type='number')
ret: 140 km/h
